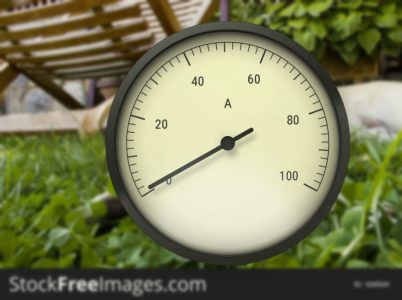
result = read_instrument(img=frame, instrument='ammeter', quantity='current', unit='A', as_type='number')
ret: 1 A
